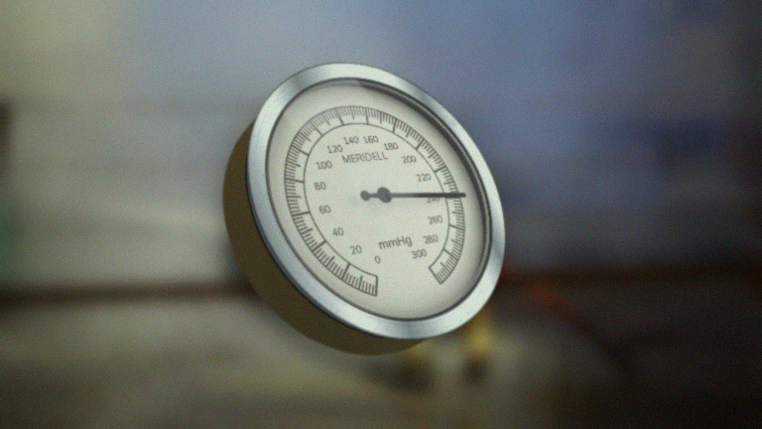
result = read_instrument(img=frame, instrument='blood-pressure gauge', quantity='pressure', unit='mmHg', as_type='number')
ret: 240 mmHg
